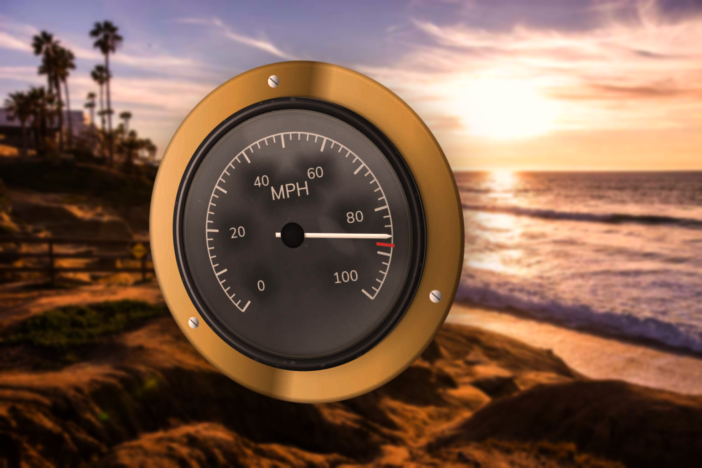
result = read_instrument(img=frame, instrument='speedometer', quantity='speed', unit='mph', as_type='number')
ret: 86 mph
